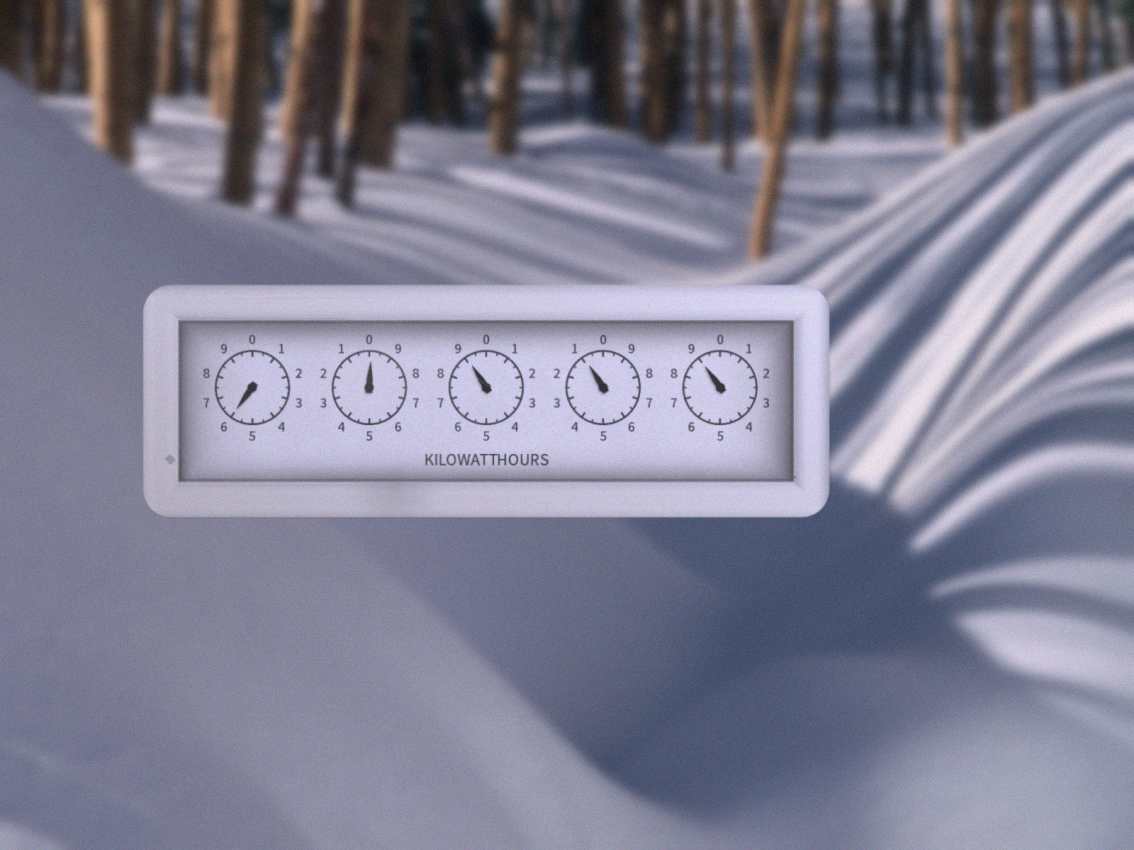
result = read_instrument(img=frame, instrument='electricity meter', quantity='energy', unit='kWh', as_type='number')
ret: 59909 kWh
